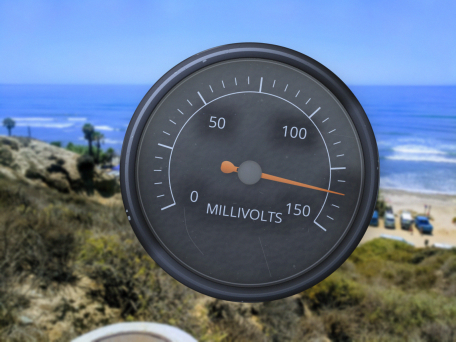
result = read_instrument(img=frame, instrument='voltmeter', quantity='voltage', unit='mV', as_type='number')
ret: 135 mV
